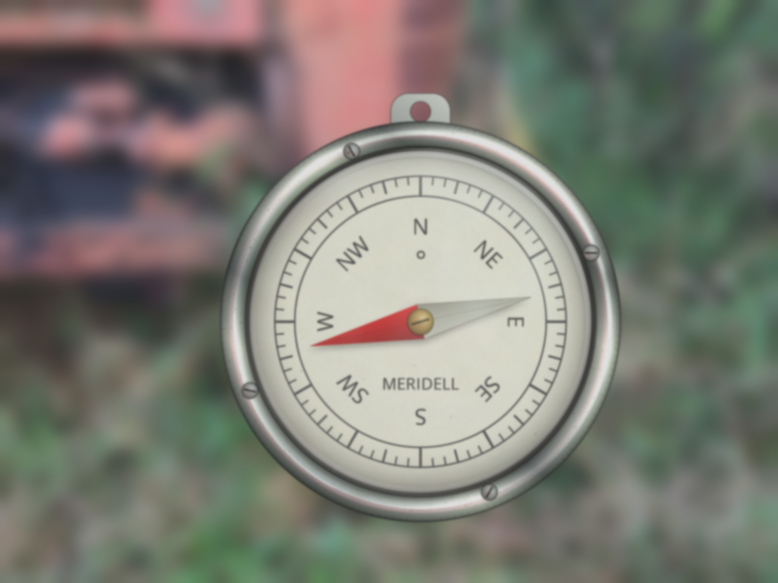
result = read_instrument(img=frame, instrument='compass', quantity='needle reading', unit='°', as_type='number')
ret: 257.5 °
